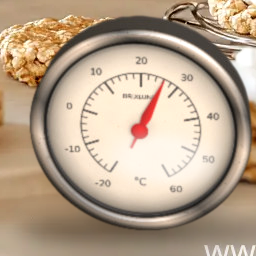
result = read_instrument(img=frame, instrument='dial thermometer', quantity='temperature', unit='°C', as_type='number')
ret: 26 °C
